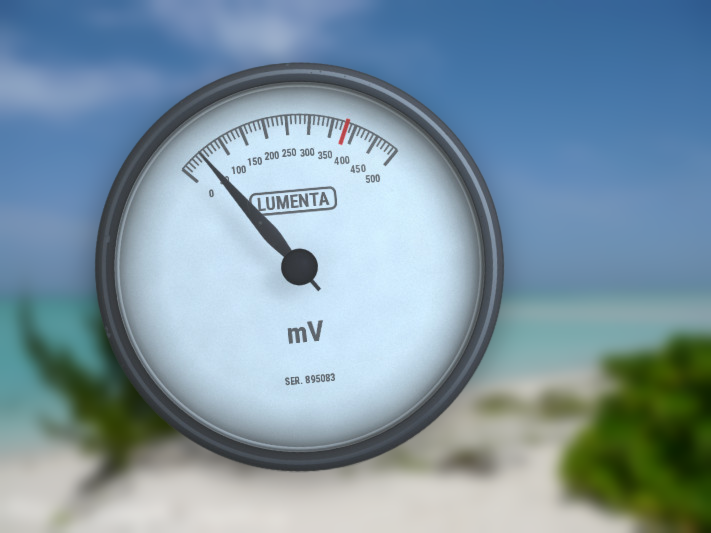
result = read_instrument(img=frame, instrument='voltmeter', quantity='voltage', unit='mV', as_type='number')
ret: 50 mV
